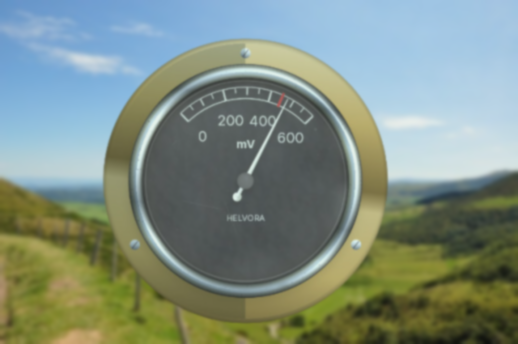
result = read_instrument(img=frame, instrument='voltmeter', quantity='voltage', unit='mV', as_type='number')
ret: 475 mV
